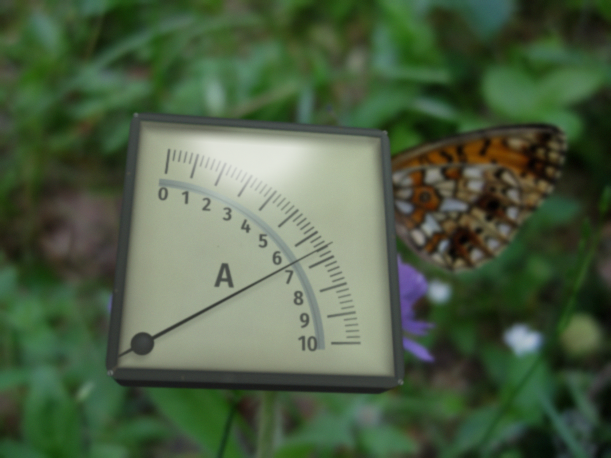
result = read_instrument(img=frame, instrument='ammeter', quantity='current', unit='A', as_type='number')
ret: 6.6 A
